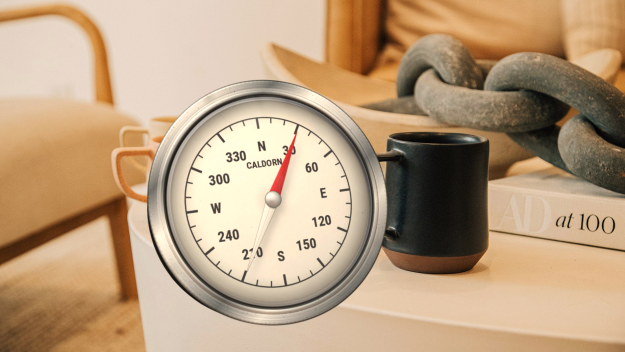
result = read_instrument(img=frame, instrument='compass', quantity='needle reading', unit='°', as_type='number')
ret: 30 °
